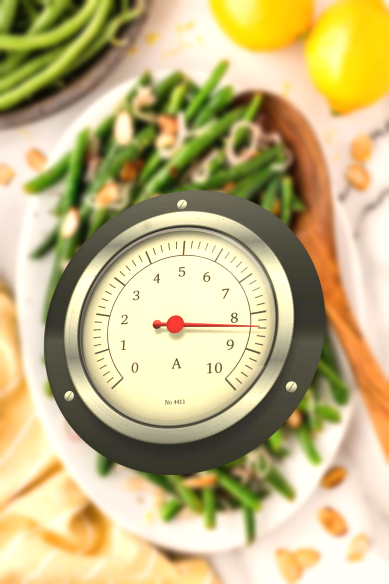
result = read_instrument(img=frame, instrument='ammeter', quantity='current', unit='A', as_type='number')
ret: 8.4 A
